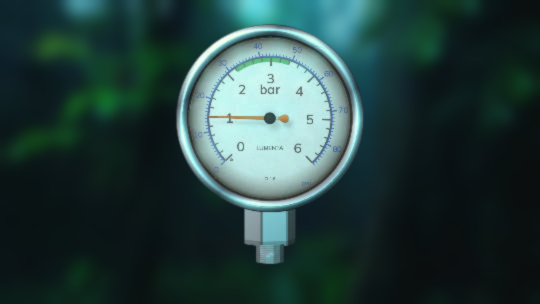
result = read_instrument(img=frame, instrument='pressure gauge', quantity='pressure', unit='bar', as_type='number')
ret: 1 bar
